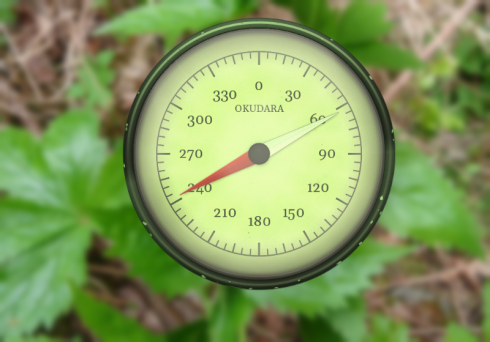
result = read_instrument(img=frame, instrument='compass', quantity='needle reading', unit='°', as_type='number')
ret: 242.5 °
